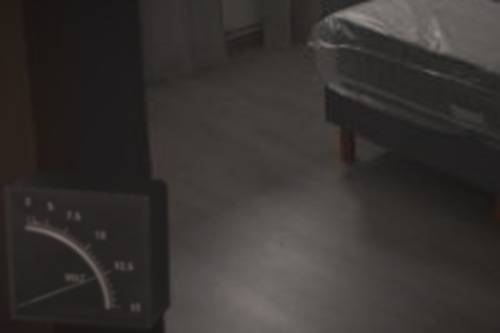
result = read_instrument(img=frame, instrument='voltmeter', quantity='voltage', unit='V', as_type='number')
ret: 12.5 V
